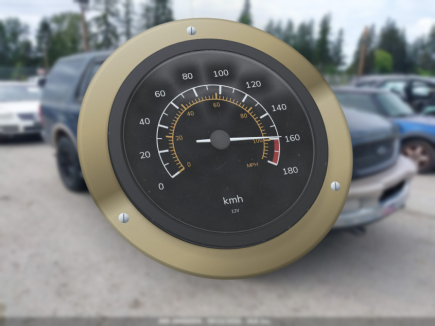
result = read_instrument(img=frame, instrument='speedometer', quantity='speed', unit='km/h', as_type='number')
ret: 160 km/h
